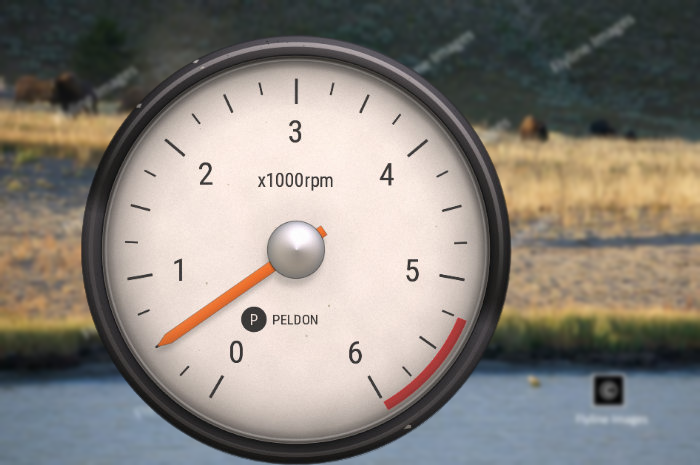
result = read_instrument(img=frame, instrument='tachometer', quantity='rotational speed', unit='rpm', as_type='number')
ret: 500 rpm
